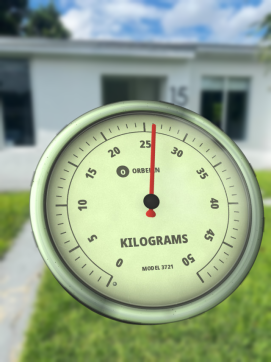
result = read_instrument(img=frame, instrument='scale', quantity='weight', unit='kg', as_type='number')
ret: 26 kg
